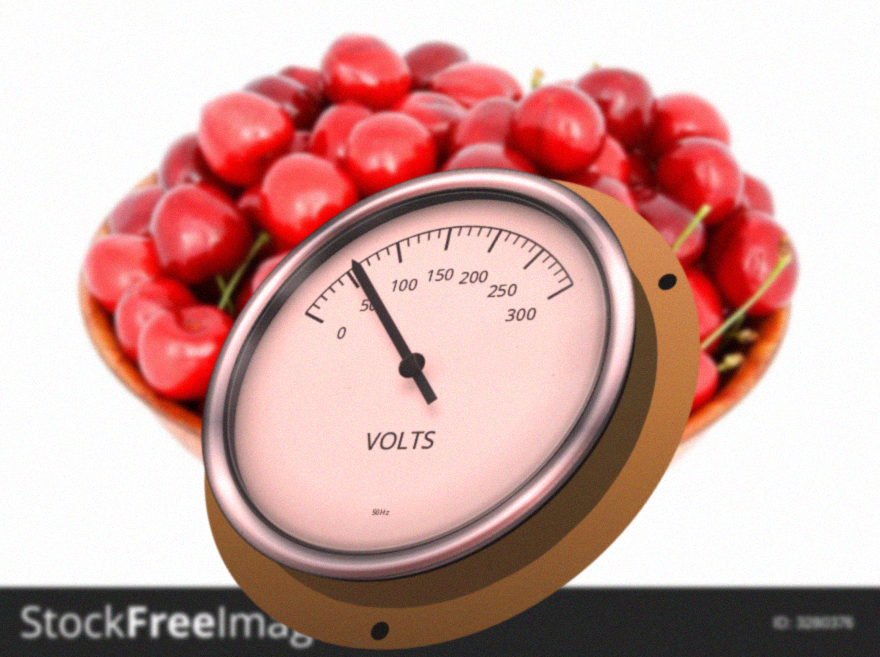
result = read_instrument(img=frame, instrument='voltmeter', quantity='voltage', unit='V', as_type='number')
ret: 60 V
